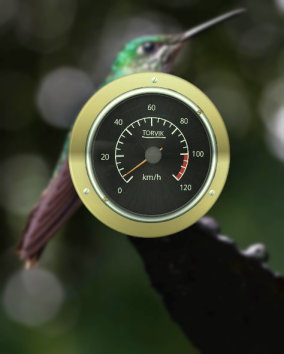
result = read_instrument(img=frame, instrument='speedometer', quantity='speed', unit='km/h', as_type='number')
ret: 5 km/h
